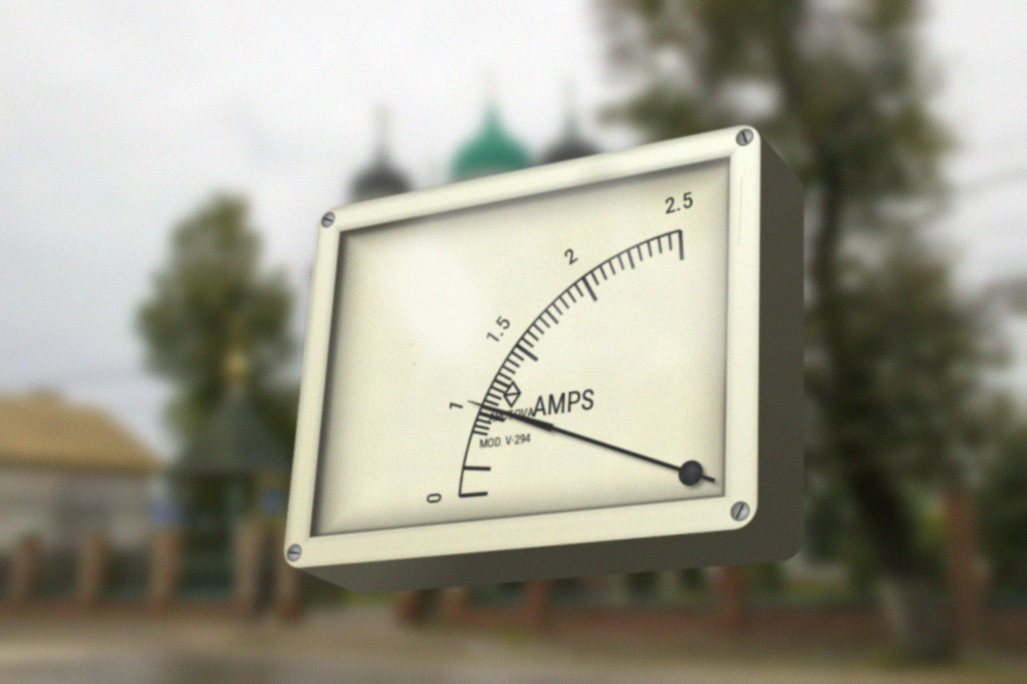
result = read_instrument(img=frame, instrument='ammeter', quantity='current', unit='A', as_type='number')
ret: 1.05 A
